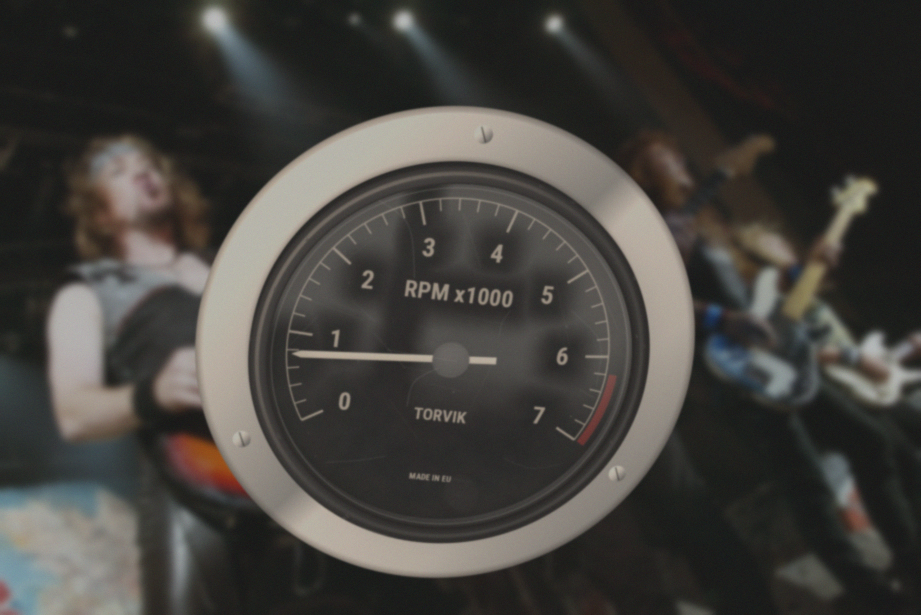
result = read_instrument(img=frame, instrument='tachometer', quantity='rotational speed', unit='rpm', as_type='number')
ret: 800 rpm
